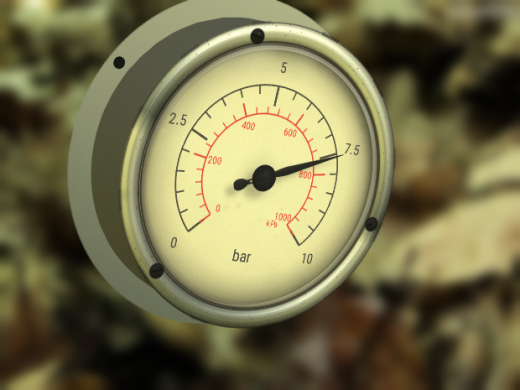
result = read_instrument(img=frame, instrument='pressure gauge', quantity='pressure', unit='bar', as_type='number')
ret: 7.5 bar
